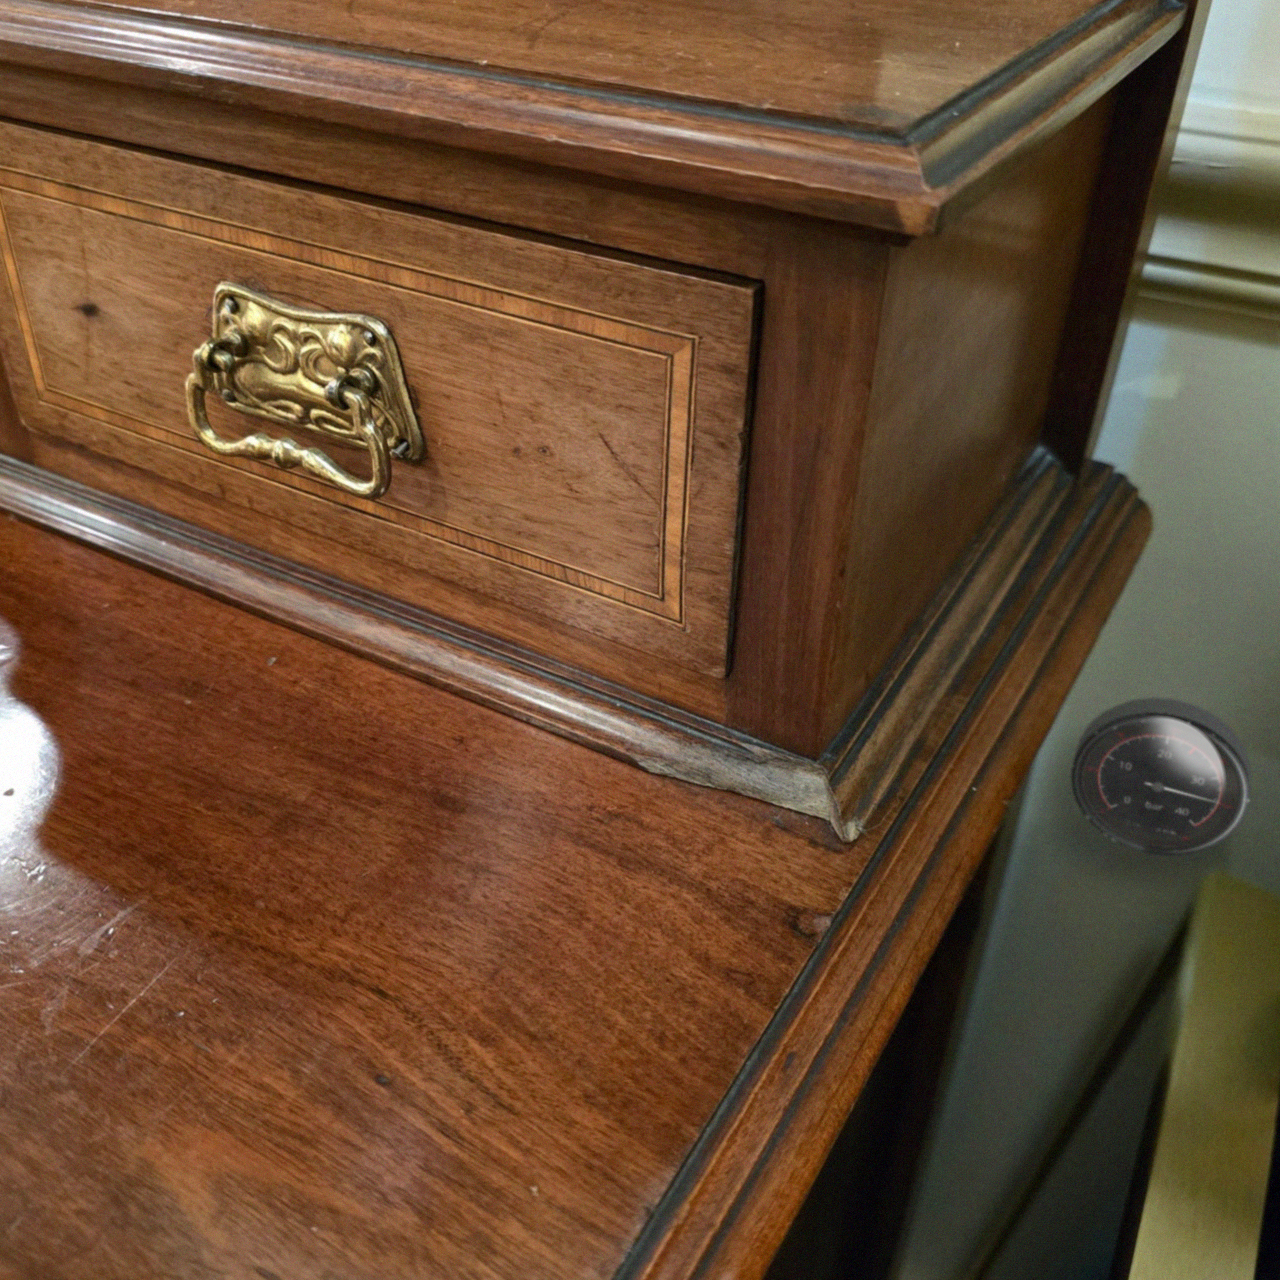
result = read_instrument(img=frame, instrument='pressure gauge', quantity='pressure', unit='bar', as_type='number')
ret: 34 bar
